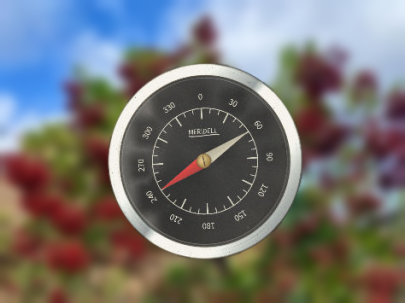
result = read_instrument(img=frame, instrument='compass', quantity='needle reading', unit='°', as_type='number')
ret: 240 °
